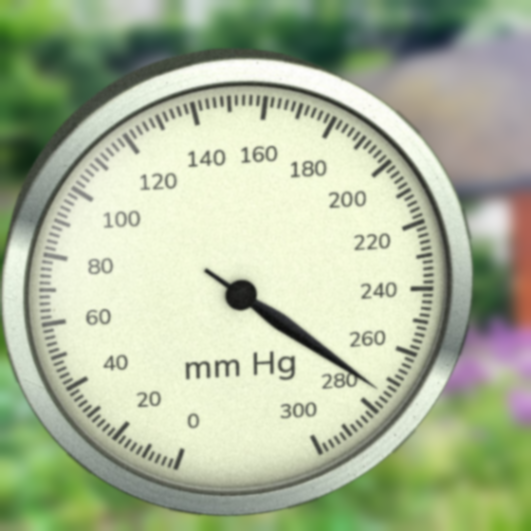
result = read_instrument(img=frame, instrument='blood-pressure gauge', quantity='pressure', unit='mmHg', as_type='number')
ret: 274 mmHg
